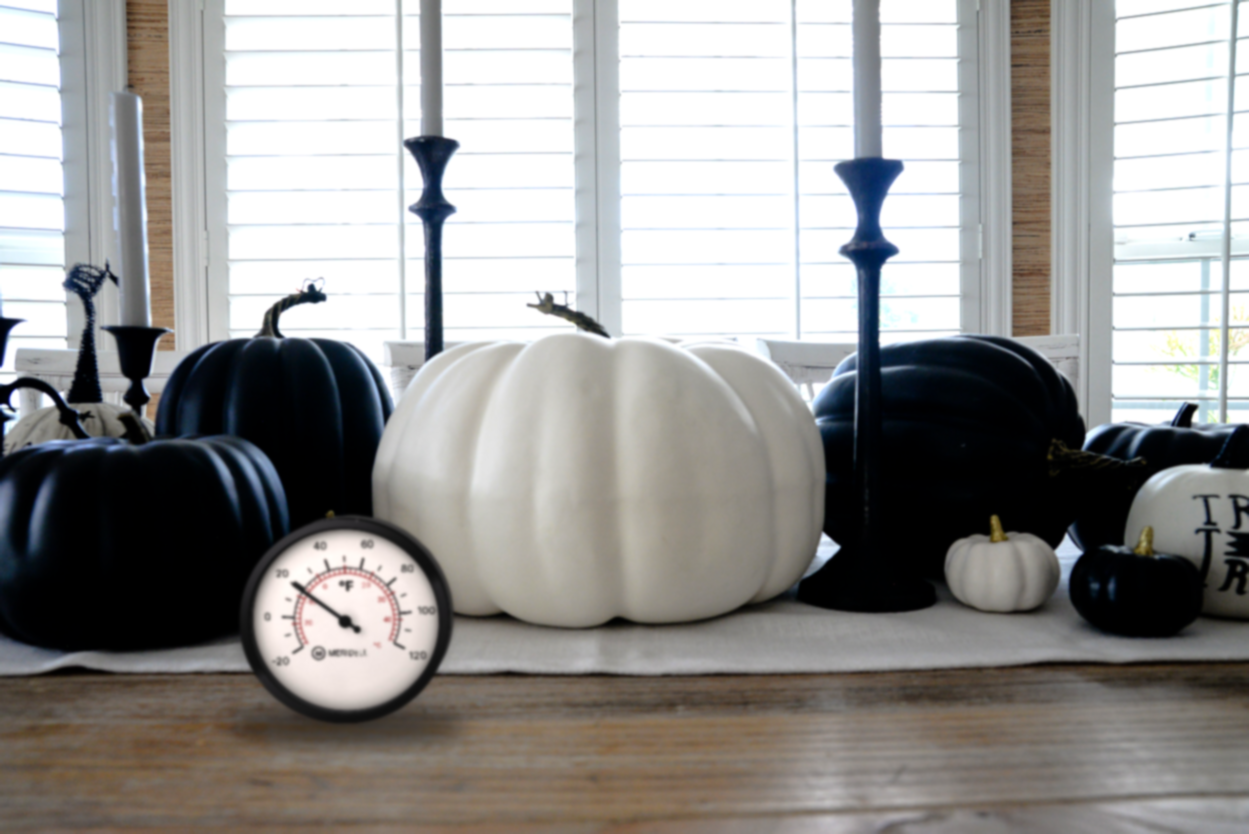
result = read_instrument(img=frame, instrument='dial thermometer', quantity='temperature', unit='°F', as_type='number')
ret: 20 °F
